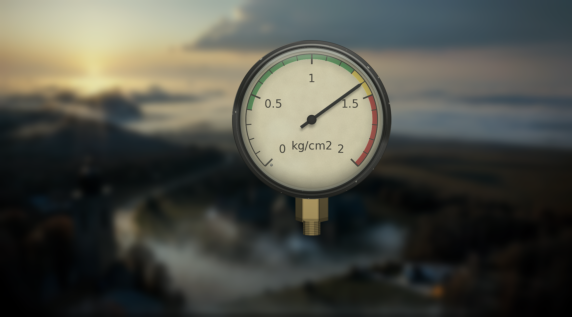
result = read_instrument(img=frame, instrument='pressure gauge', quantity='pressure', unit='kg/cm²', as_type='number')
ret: 1.4 kg/cm²
